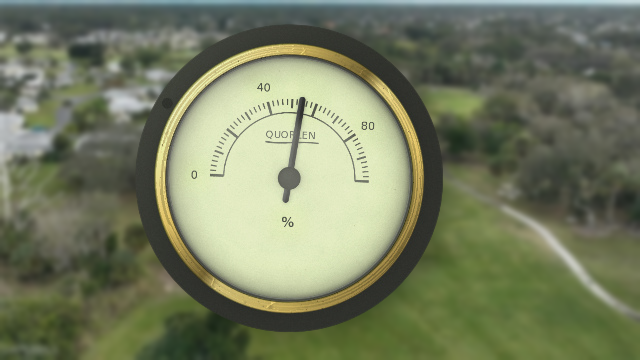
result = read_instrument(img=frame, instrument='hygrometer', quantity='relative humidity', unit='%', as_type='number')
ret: 54 %
